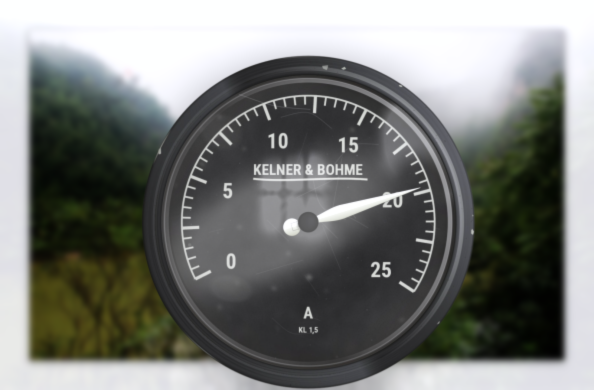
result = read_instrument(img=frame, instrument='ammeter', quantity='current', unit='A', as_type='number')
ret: 19.75 A
